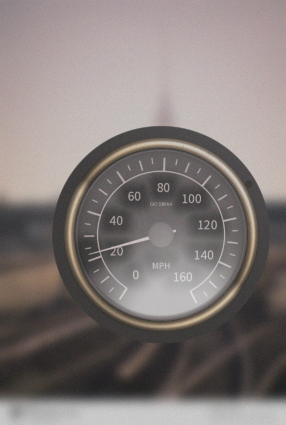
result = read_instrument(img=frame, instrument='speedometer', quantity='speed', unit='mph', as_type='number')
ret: 22.5 mph
